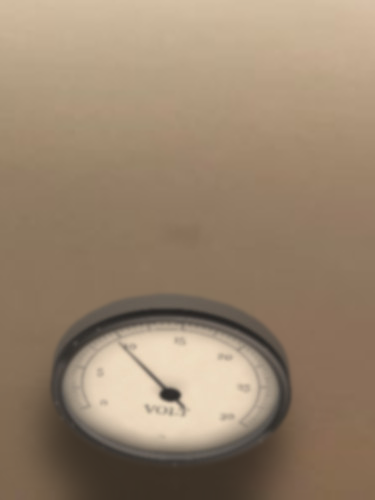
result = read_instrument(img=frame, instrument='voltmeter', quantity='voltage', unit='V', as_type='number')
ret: 10 V
